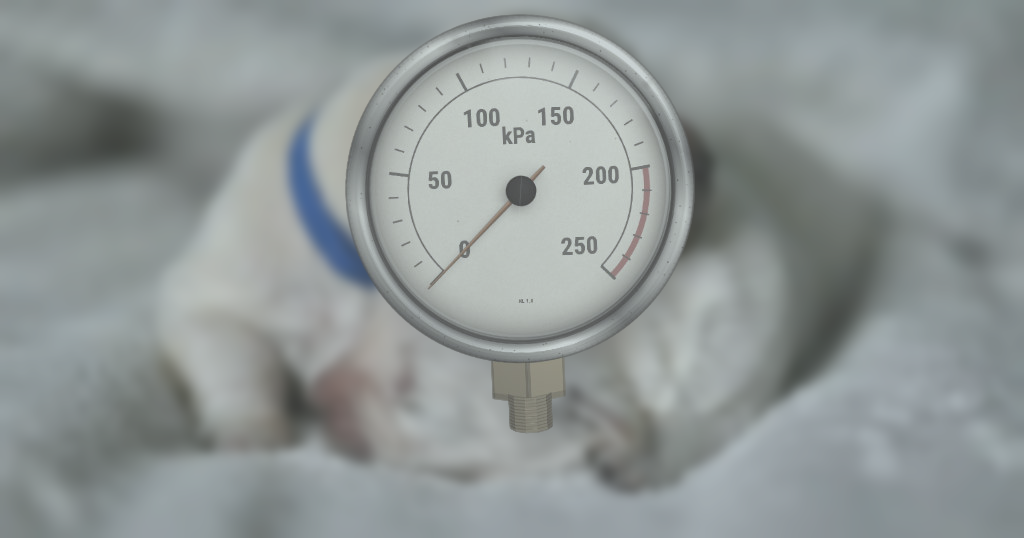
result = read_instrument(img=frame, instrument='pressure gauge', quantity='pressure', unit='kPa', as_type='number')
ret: 0 kPa
